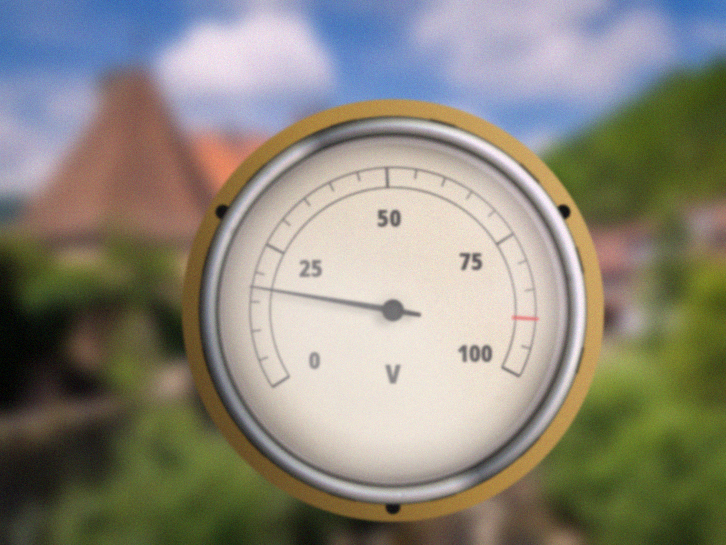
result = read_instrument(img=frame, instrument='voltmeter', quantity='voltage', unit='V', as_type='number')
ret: 17.5 V
